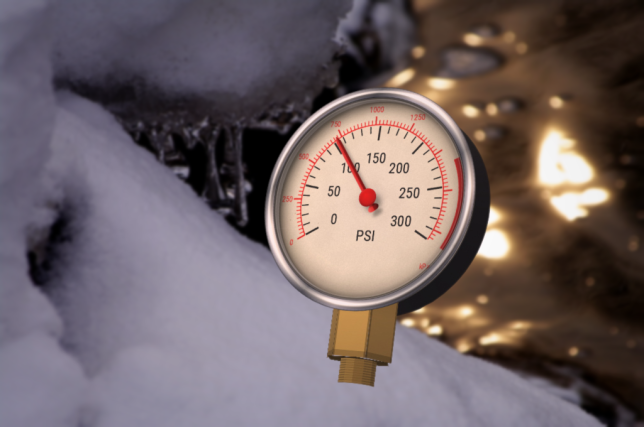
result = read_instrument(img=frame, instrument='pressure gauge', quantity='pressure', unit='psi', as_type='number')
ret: 105 psi
